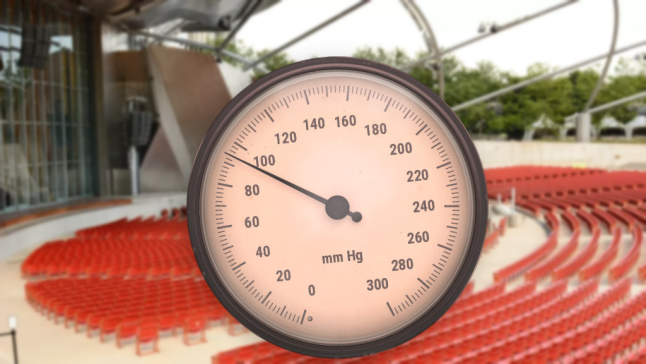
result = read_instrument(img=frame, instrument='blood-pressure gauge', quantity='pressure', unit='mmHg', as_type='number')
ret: 94 mmHg
